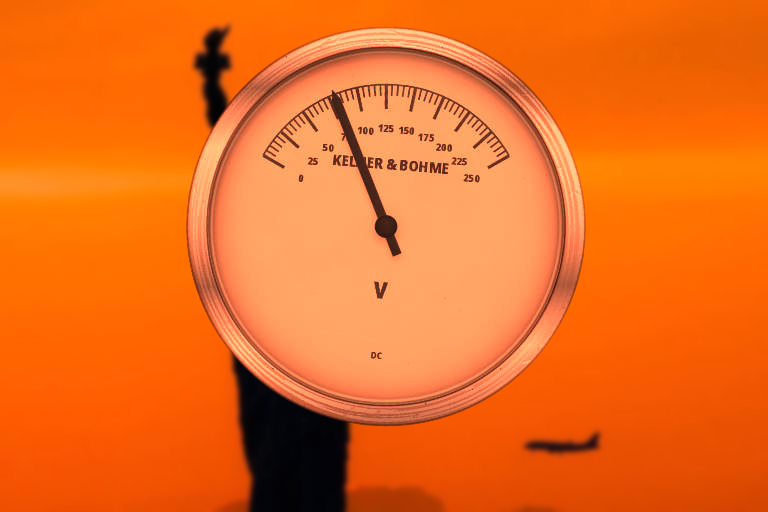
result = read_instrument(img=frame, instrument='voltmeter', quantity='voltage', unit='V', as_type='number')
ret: 80 V
